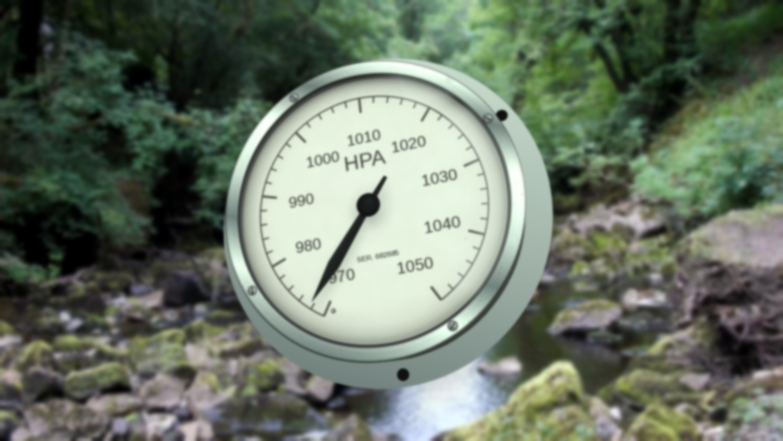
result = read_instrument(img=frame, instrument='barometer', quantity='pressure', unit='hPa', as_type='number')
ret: 972 hPa
